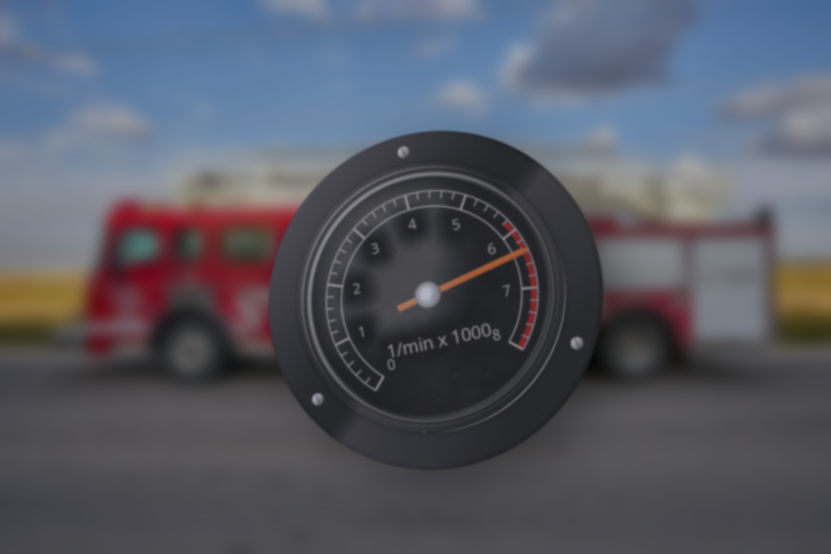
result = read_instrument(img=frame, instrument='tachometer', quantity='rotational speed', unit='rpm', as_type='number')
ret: 6400 rpm
